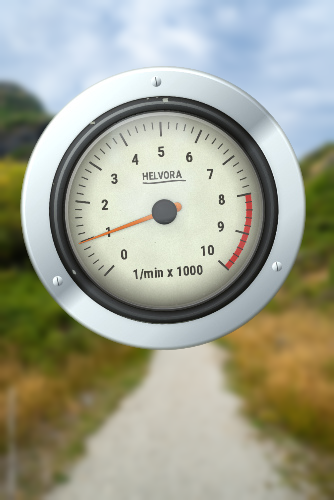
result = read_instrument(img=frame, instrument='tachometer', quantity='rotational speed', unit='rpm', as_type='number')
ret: 1000 rpm
